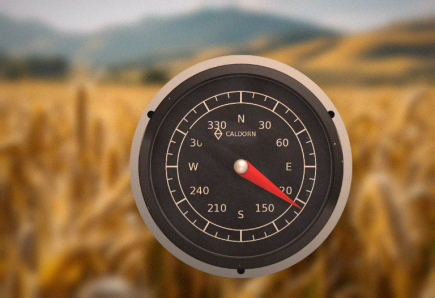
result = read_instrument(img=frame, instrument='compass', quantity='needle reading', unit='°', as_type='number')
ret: 125 °
